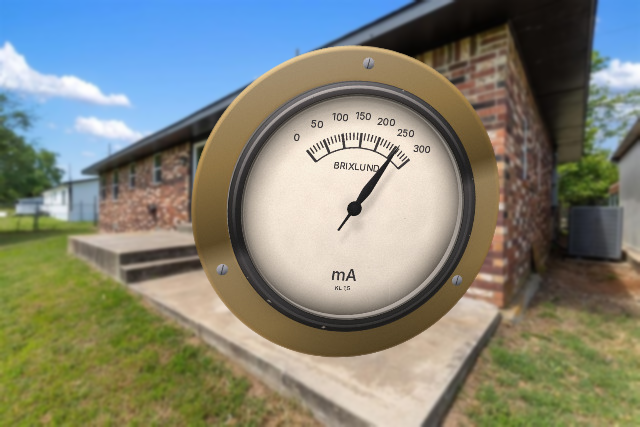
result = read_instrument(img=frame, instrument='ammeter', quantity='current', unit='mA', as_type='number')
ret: 250 mA
